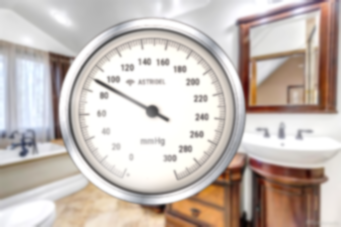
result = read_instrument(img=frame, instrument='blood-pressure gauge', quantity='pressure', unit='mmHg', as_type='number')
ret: 90 mmHg
